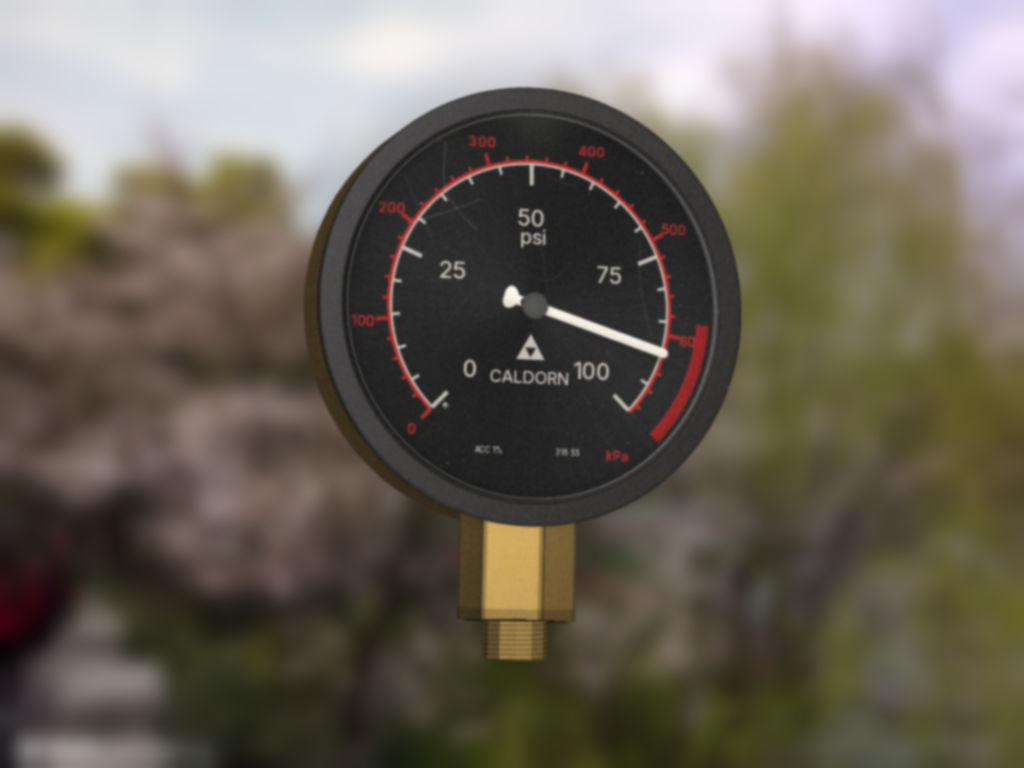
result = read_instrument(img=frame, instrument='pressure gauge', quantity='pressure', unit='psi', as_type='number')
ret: 90 psi
